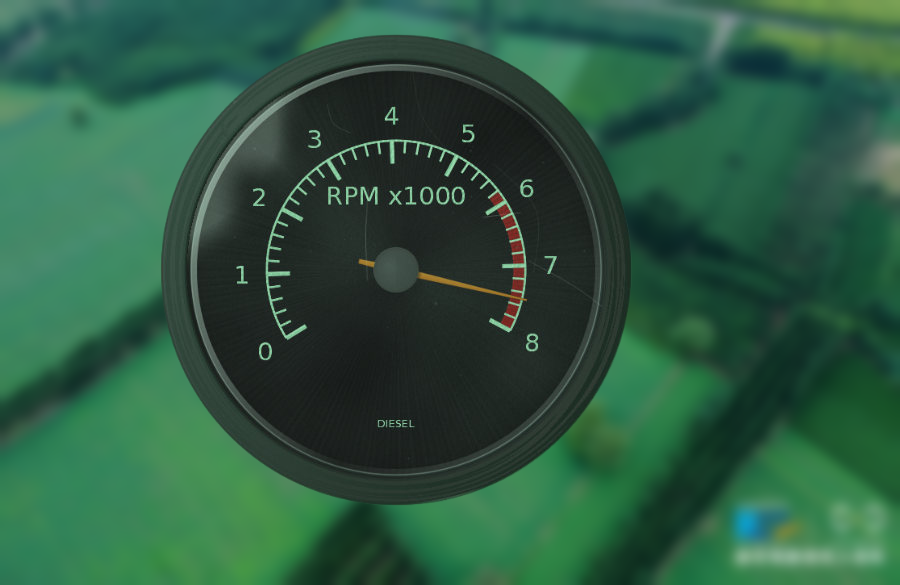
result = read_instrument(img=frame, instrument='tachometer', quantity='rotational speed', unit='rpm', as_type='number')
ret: 7500 rpm
